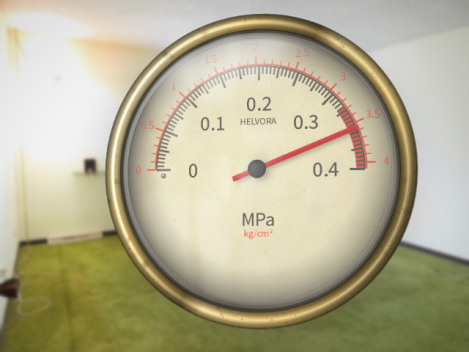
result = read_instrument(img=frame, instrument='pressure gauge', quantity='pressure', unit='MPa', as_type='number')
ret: 0.35 MPa
